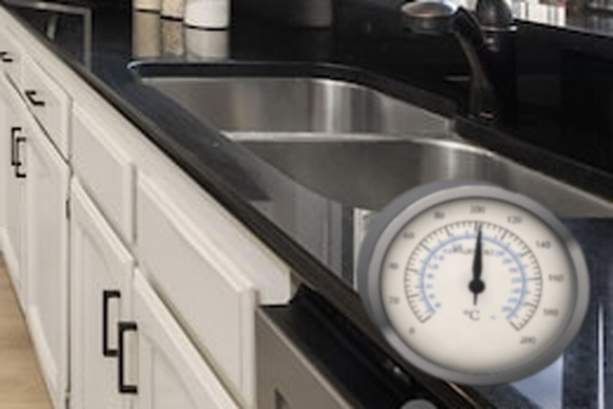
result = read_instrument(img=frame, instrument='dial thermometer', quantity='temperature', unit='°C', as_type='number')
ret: 100 °C
